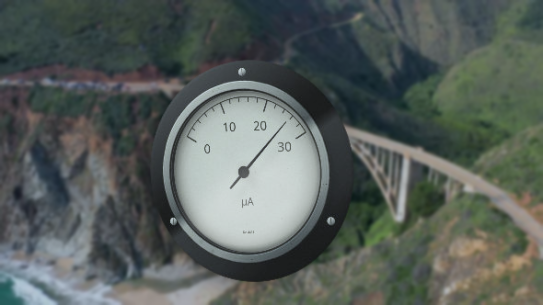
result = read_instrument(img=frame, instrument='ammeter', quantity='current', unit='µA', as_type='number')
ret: 26 µA
